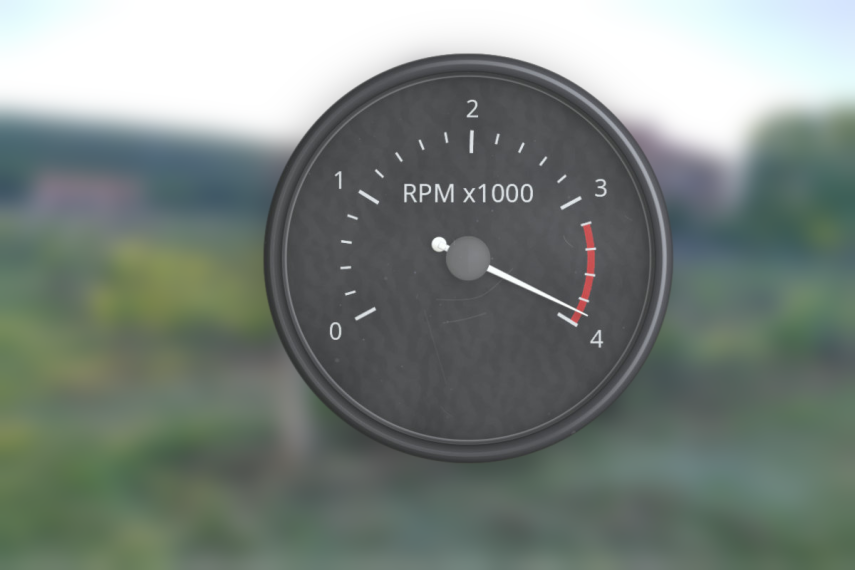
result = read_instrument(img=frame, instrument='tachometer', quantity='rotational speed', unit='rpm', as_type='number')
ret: 3900 rpm
